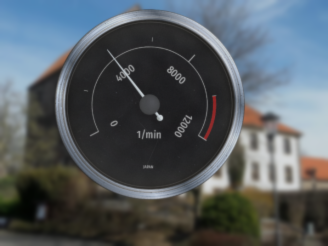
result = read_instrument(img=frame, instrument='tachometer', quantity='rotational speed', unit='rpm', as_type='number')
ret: 4000 rpm
